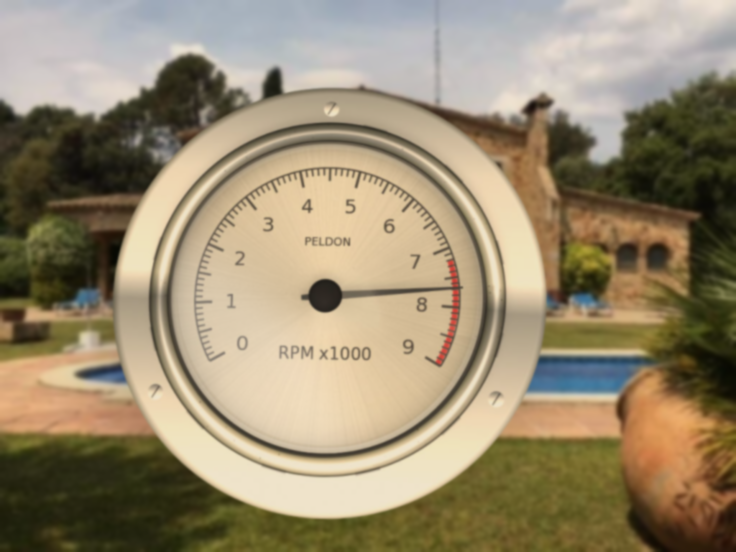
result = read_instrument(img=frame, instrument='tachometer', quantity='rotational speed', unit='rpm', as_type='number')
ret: 7700 rpm
